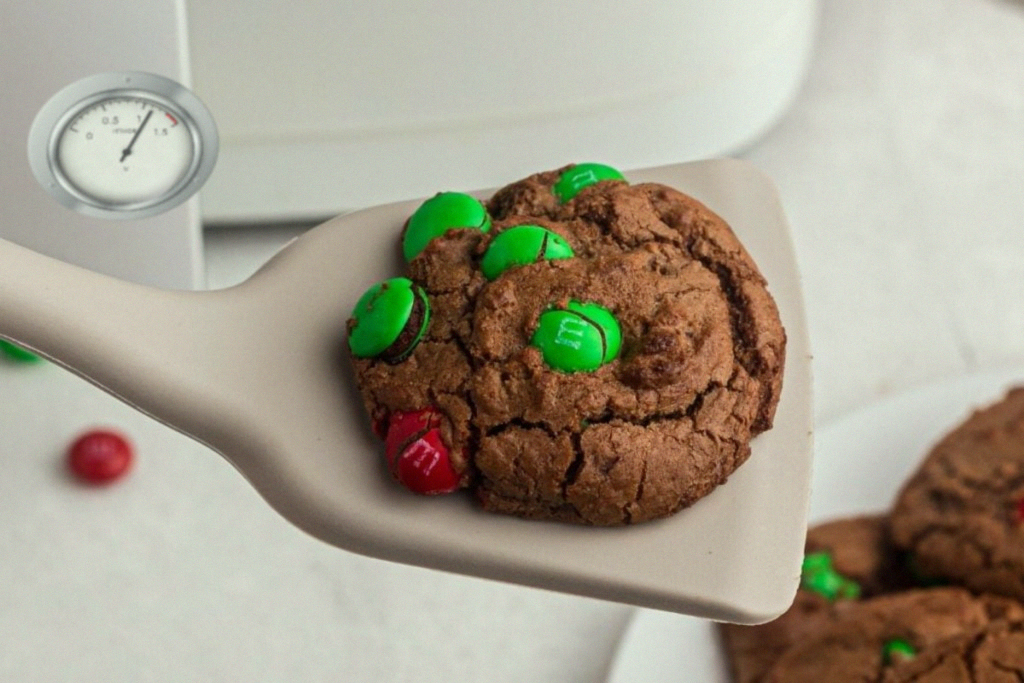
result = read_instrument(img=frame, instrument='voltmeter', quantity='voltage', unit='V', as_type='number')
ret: 1.1 V
